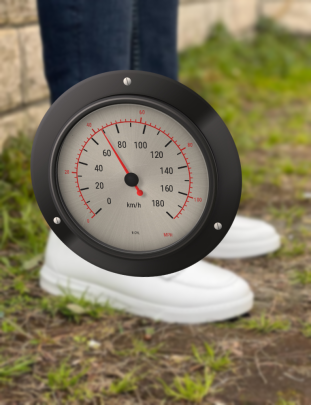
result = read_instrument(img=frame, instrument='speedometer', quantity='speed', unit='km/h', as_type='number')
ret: 70 km/h
